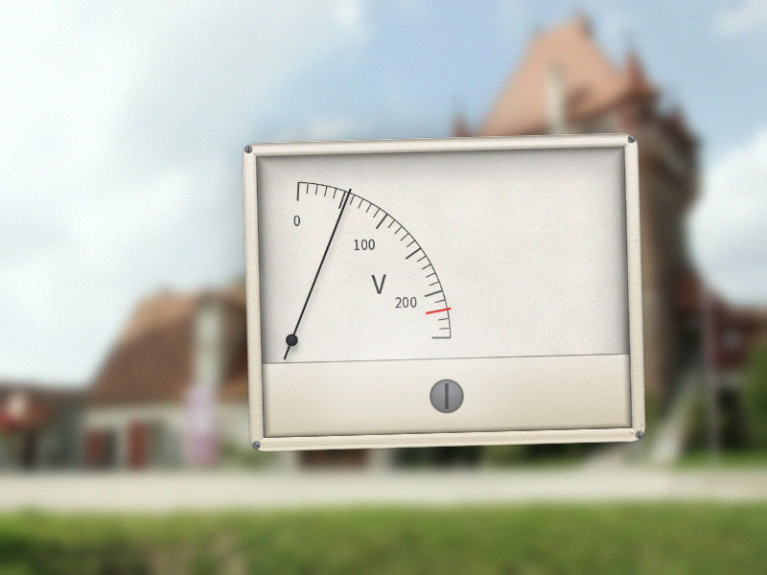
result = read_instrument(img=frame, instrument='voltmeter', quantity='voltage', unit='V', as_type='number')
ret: 55 V
